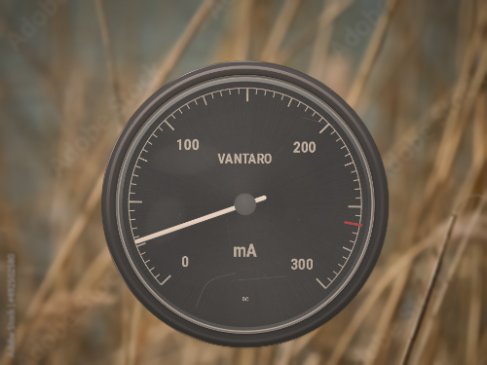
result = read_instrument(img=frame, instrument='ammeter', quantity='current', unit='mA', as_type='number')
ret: 27.5 mA
